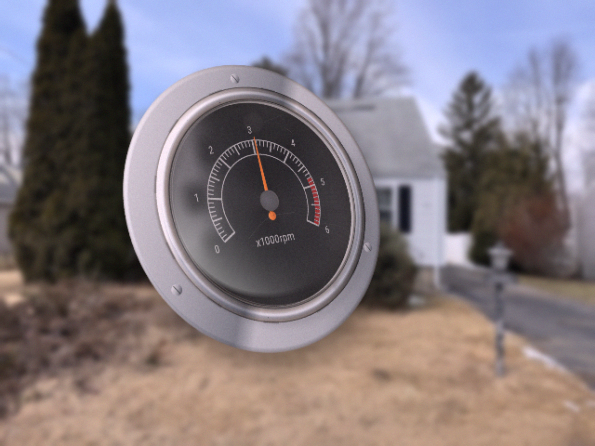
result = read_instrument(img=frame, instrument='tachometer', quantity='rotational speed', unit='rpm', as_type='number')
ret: 3000 rpm
